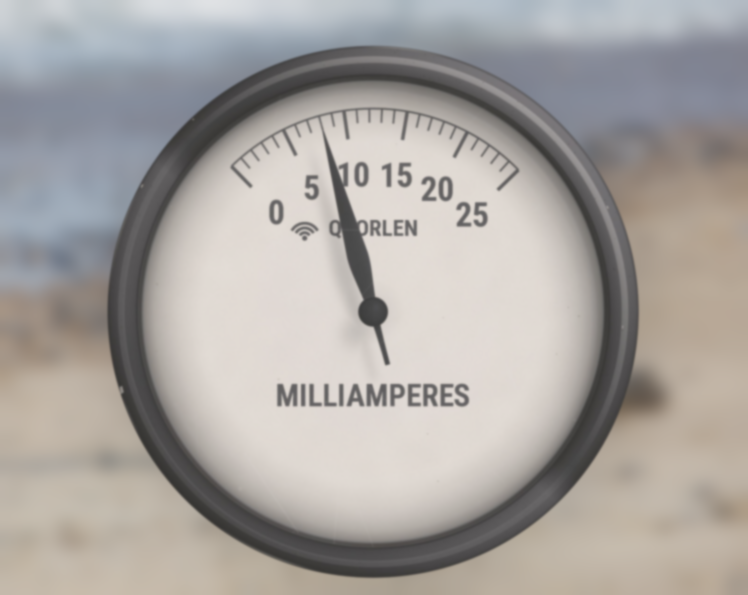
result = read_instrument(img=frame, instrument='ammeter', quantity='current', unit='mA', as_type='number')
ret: 8 mA
